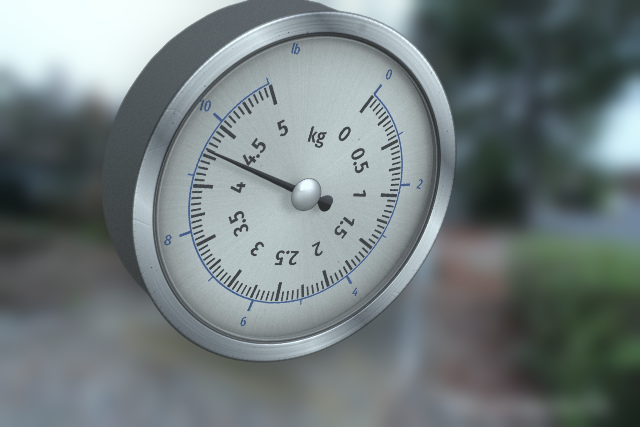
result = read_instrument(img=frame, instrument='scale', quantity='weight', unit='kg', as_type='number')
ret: 4.3 kg
